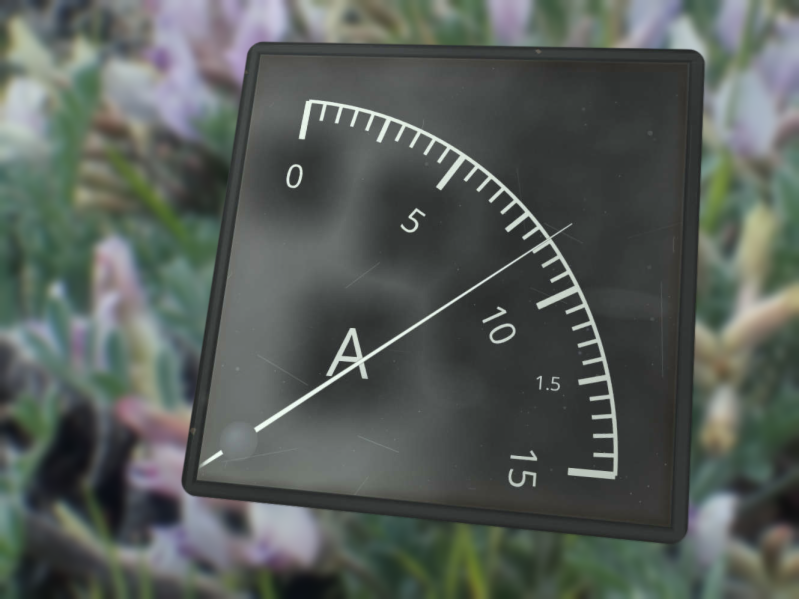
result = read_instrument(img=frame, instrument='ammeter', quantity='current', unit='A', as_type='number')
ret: 8.5 A
